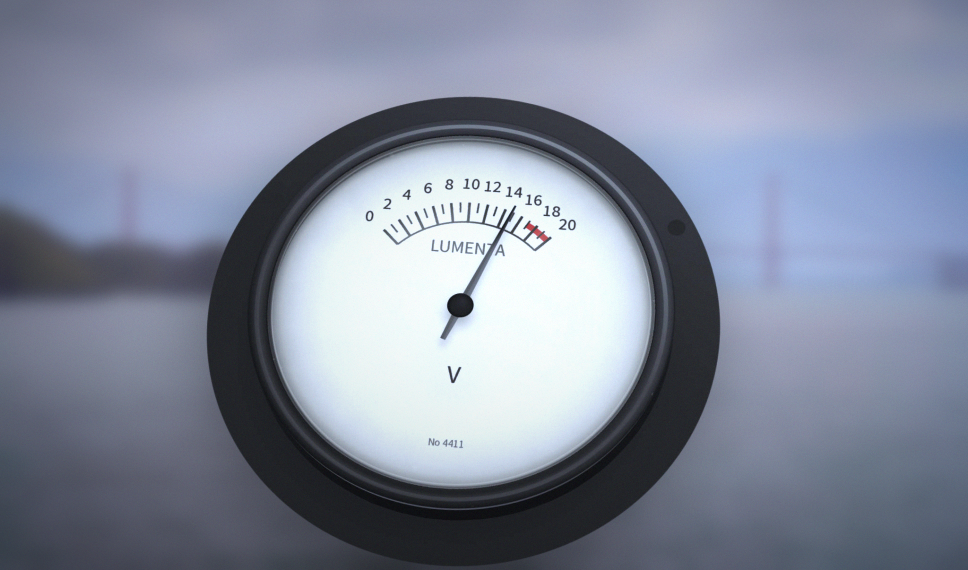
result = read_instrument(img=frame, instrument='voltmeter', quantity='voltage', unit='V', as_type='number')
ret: 15 V
